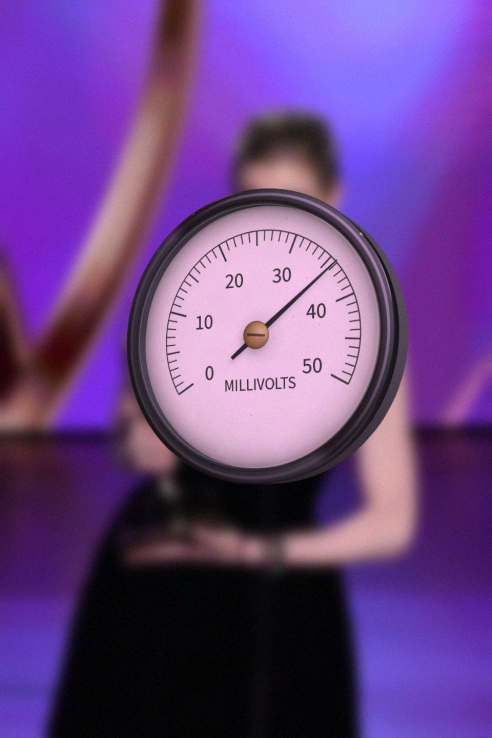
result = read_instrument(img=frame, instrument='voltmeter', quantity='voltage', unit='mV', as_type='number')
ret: 36 mV
